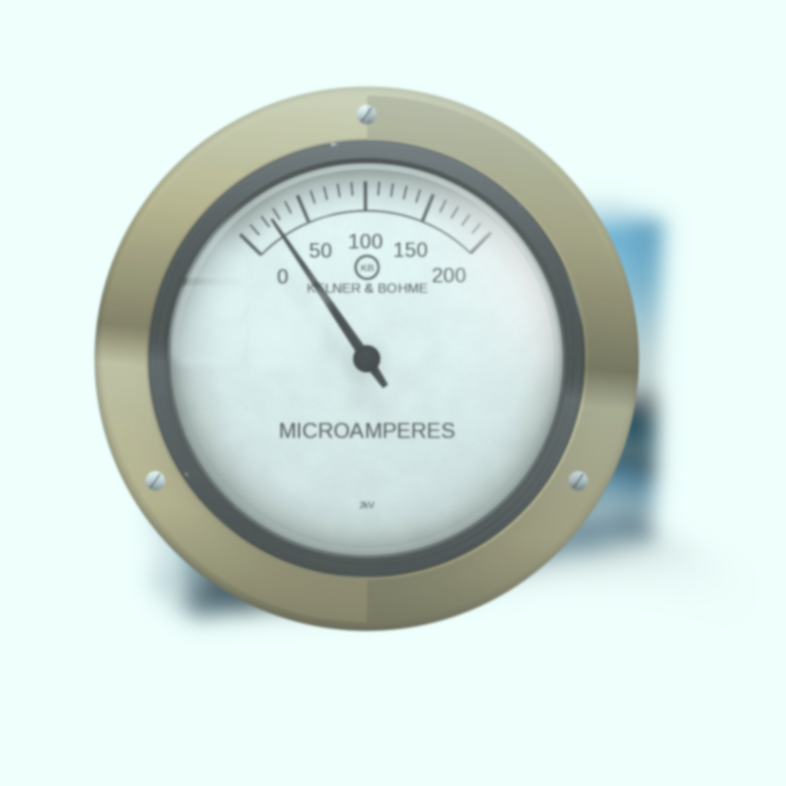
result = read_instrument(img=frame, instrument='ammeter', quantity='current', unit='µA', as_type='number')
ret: 25 µA
